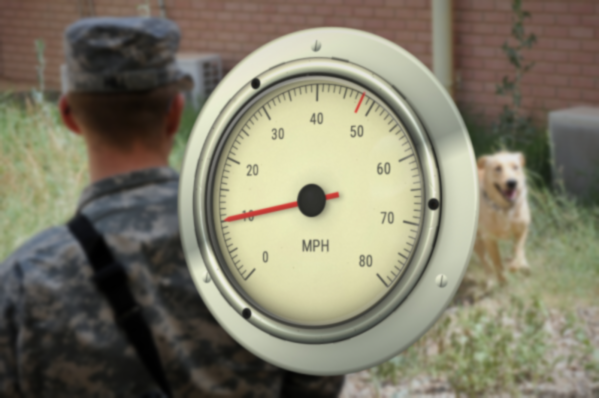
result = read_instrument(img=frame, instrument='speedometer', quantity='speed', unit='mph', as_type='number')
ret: 10 mph
